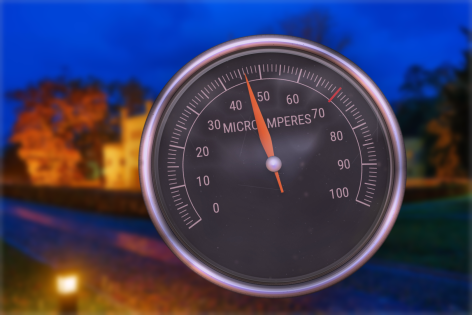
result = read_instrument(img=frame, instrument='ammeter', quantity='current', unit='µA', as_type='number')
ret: 46 µA
